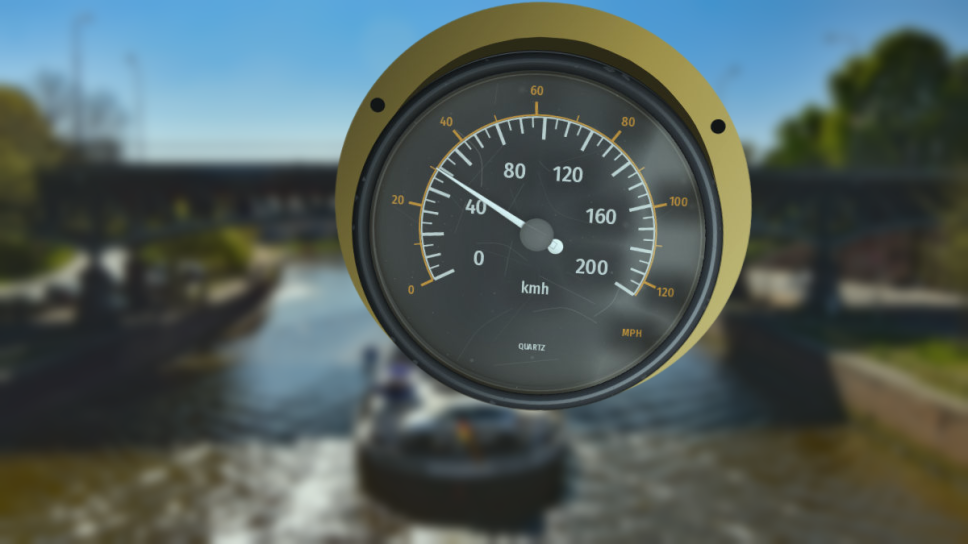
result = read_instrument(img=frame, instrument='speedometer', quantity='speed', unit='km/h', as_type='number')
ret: 50 km/h
